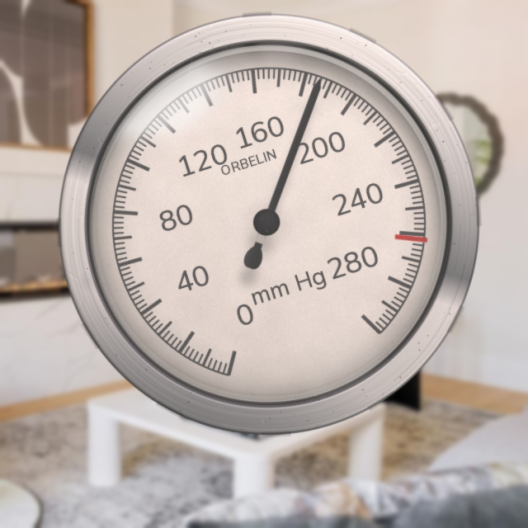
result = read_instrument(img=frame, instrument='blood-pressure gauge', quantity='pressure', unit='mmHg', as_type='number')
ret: 186 mmHg
